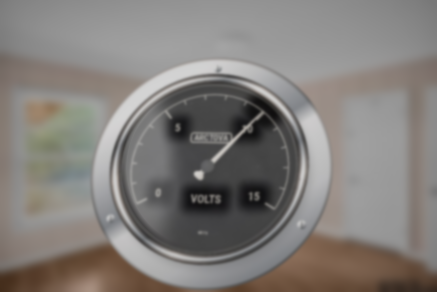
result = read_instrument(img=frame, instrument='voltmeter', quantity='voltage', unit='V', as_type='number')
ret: 10 V
